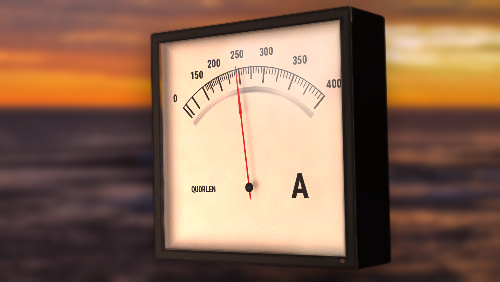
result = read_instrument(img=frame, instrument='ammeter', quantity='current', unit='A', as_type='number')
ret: 250 A
